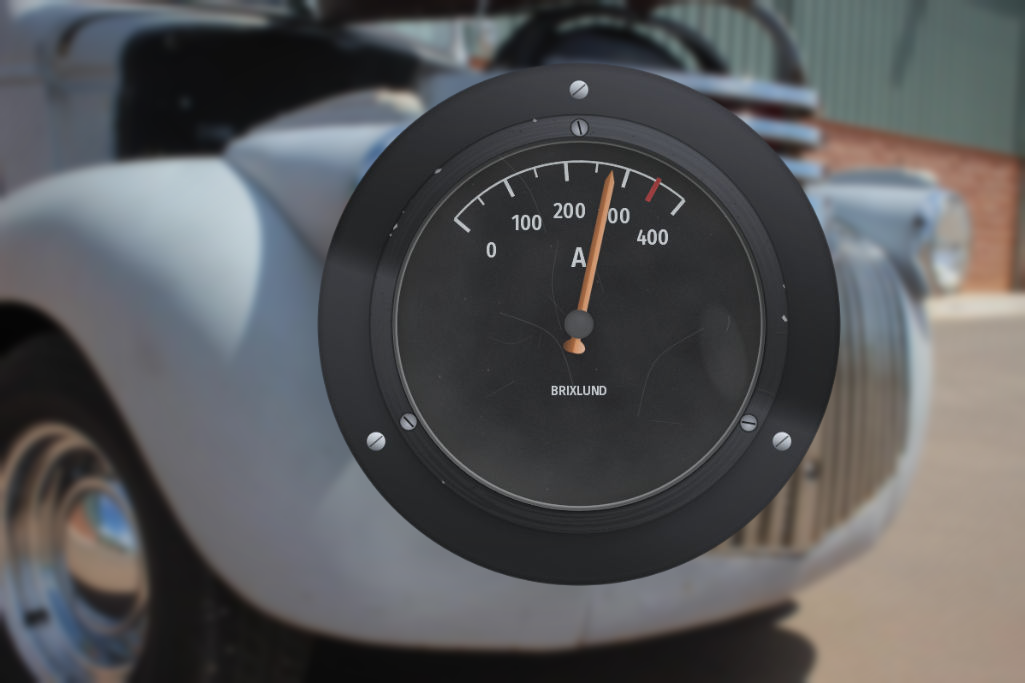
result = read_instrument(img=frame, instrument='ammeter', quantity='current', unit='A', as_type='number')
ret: 275 A
